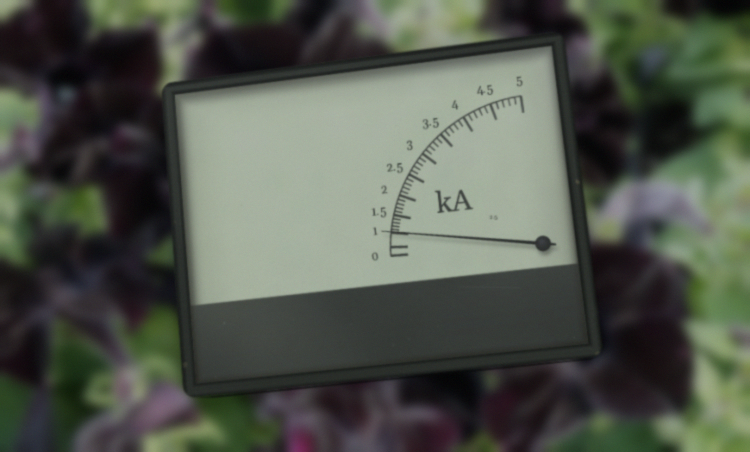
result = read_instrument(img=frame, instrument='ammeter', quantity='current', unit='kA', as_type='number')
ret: 1 kA
